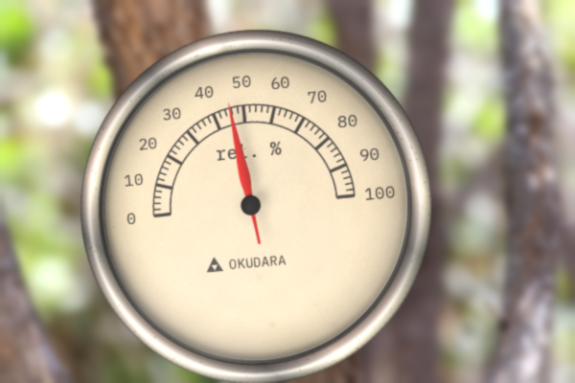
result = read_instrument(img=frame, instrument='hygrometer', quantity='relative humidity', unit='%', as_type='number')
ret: 46 %
